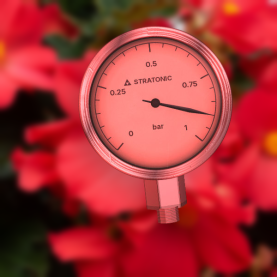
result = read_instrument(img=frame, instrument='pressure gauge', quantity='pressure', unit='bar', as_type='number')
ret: 0.9 bar
